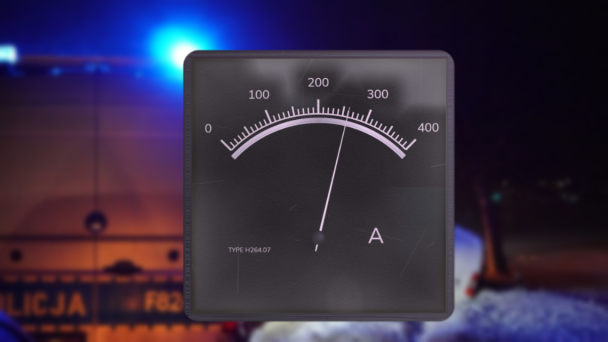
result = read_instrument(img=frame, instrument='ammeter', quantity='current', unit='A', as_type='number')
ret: 260 A
